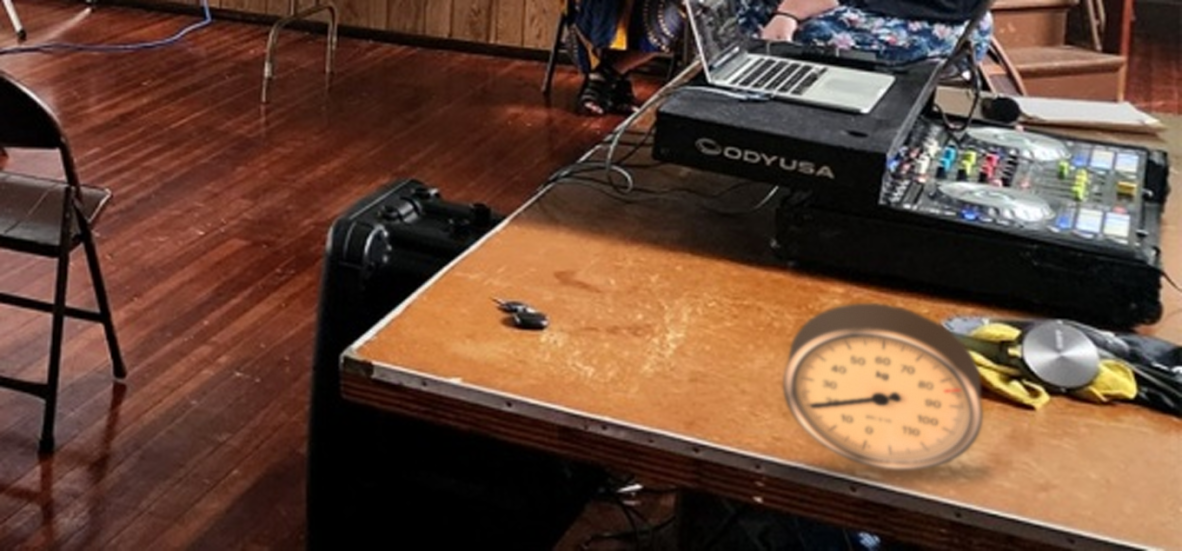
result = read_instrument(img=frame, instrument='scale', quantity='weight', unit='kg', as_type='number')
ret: 20 kg
